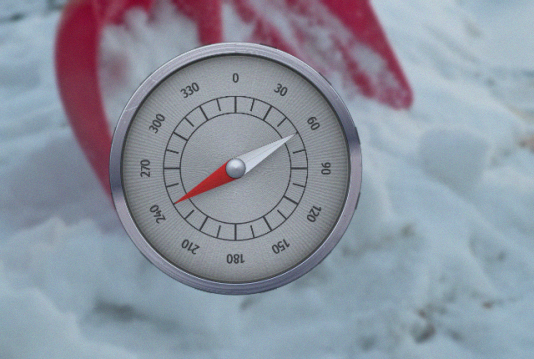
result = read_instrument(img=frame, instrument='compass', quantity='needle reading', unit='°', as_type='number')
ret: 240 °
